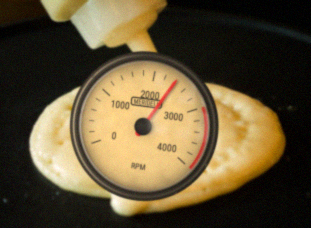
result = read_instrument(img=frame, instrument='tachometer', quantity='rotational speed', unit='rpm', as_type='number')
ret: 2400 rpm
